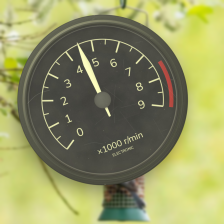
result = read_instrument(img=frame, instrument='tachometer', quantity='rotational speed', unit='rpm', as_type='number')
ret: 4500 rpm
